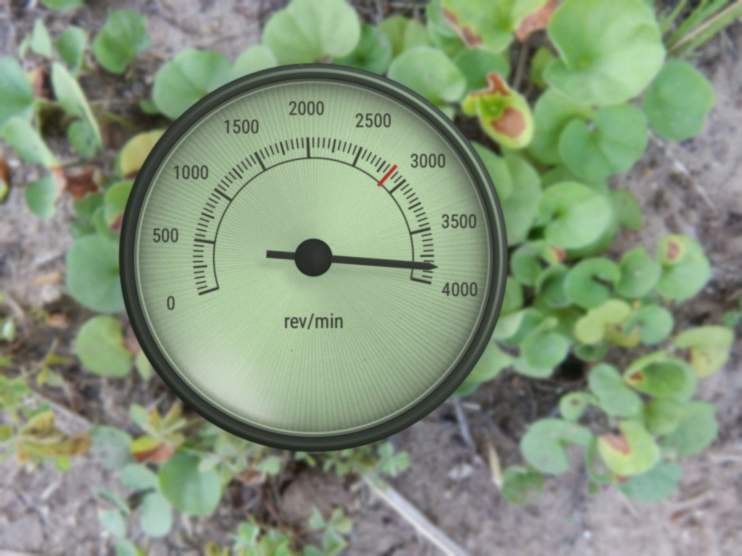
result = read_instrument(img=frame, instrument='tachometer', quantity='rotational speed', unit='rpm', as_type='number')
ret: 3850 rpm
